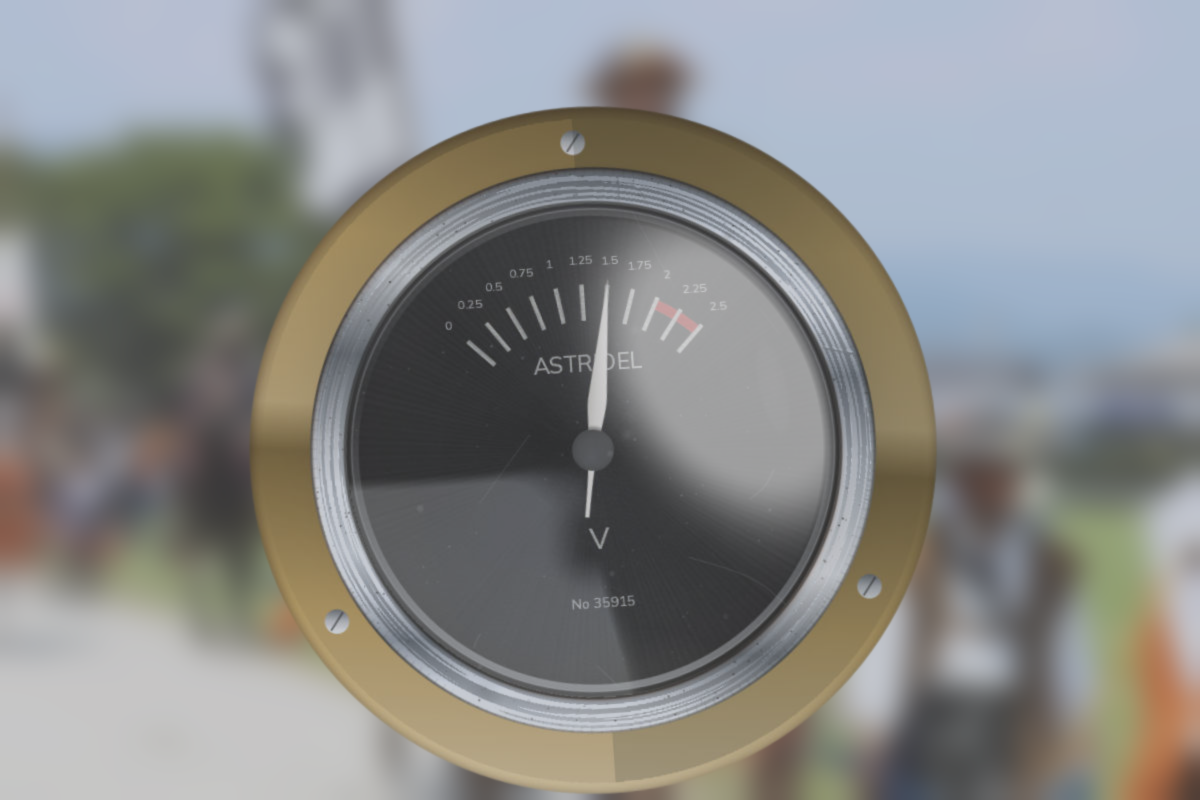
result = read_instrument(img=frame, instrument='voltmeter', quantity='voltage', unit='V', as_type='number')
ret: 1.5 V
